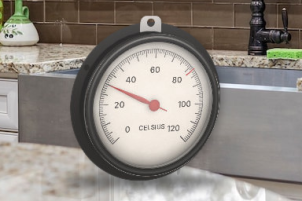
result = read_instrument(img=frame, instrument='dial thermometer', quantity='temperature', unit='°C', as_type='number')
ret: 30 °C
